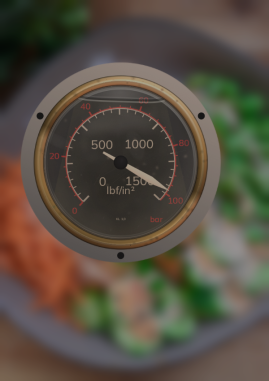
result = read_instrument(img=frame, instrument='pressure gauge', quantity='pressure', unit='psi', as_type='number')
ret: 1425 psi
